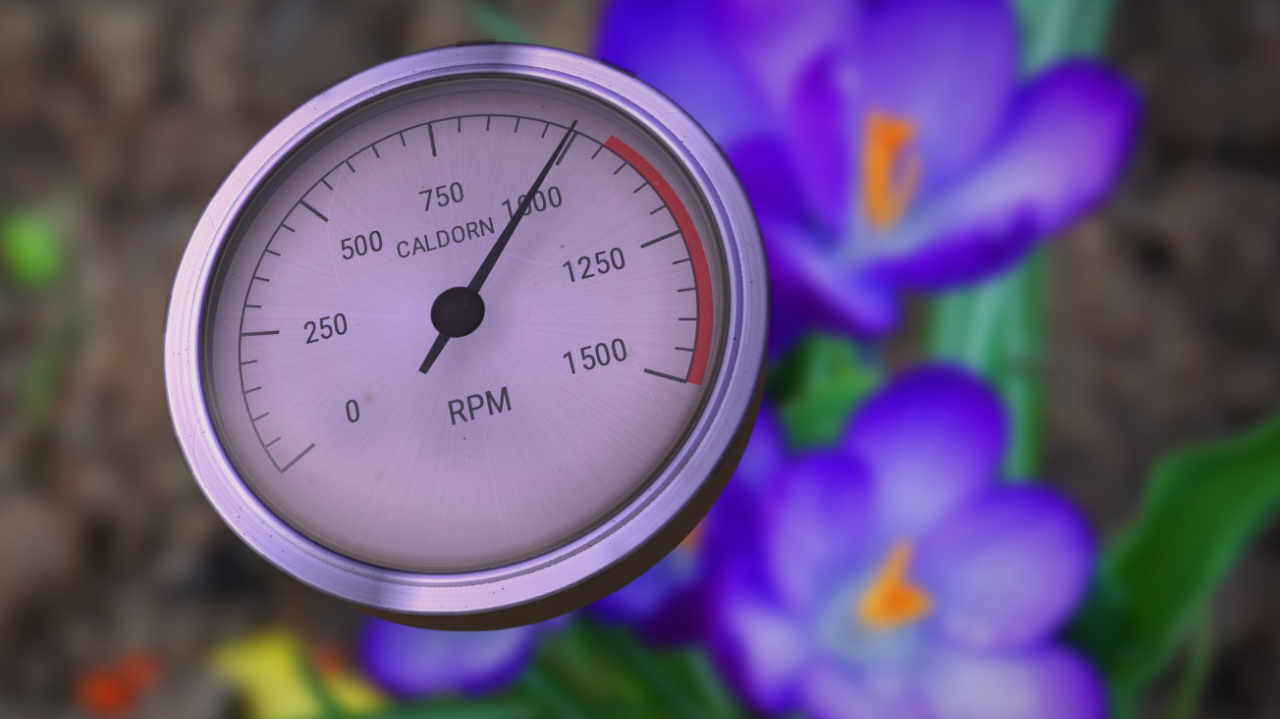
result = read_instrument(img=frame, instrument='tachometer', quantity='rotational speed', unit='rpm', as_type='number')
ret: 1000 rpm
